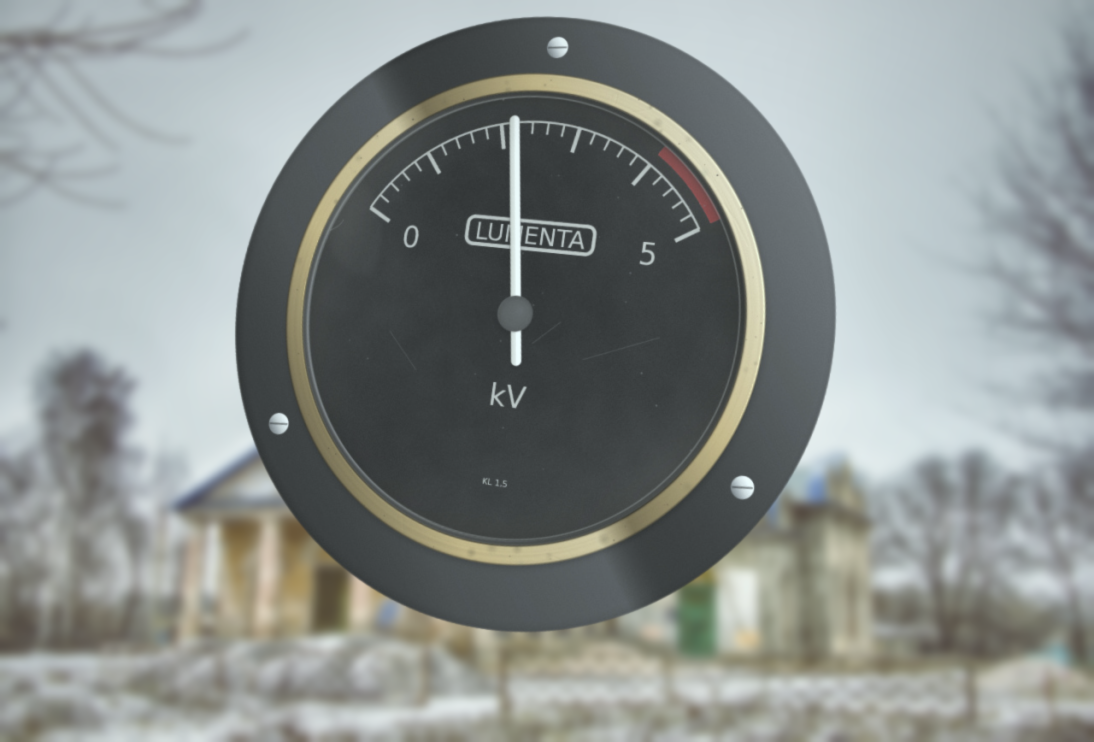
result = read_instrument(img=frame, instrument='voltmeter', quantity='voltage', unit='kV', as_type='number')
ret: 2.2 kV
